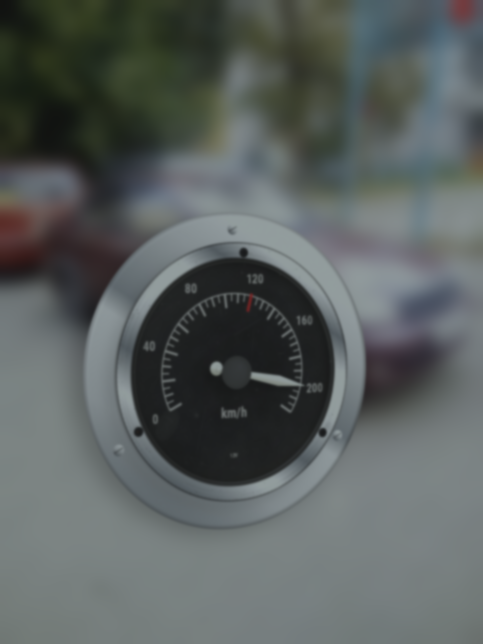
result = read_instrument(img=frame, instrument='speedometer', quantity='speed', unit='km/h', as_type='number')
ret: 200 km/h
